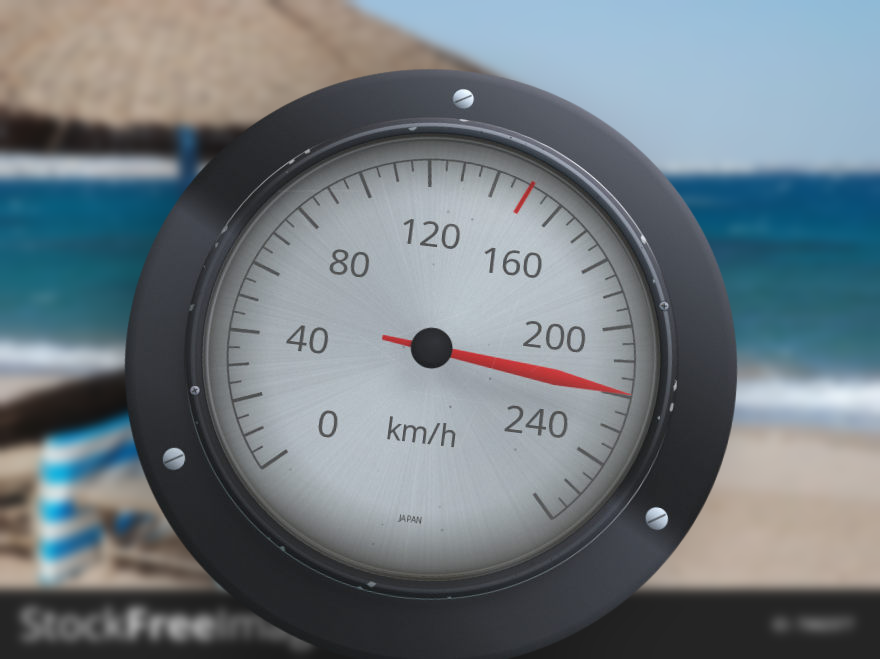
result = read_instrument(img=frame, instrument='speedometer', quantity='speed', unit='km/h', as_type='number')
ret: 220 km/h
